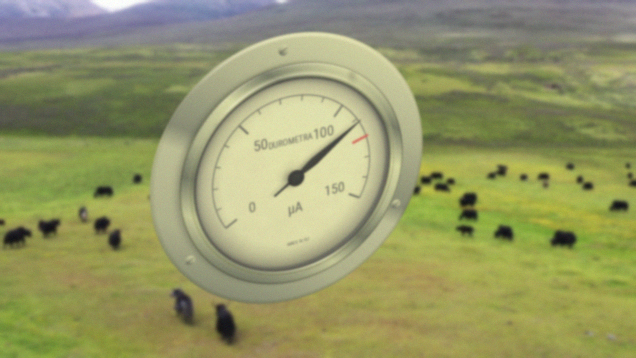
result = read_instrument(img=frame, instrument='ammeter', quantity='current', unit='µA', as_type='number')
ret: 110 µA
